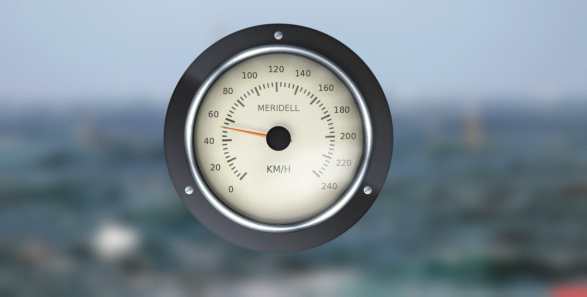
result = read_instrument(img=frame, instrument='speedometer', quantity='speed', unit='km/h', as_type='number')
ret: 52 km/h
